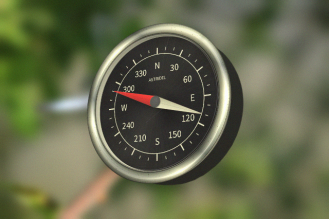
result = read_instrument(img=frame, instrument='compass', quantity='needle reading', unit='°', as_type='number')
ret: 290 °
